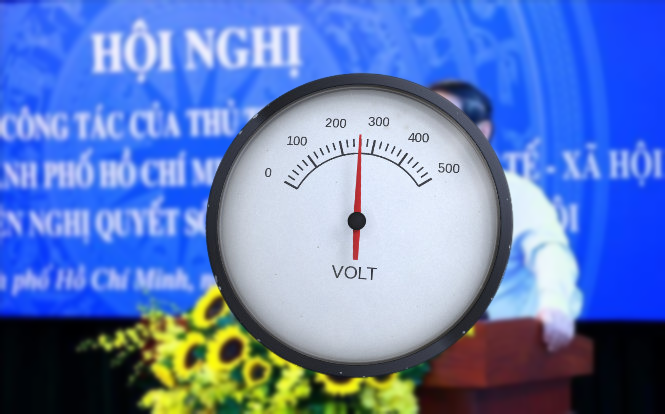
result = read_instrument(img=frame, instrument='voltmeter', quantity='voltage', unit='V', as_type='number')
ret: 260 V
